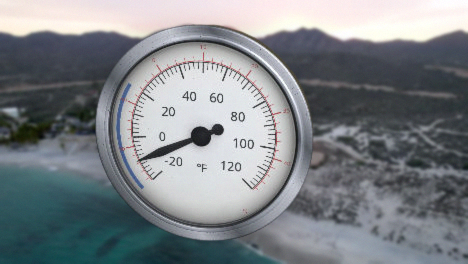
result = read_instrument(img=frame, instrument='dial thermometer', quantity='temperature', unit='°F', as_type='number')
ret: -10 °F
